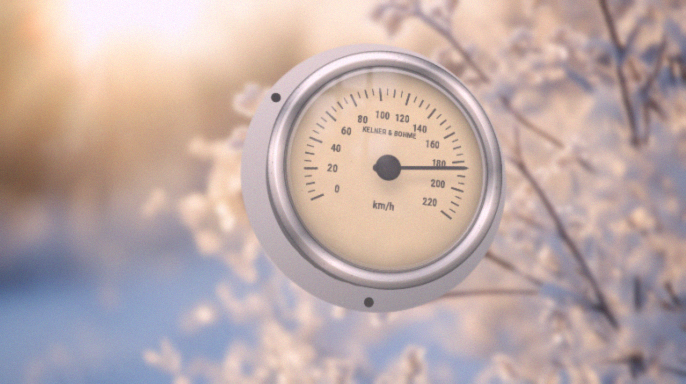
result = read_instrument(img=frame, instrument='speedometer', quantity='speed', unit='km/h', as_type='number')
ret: 185 km/h
